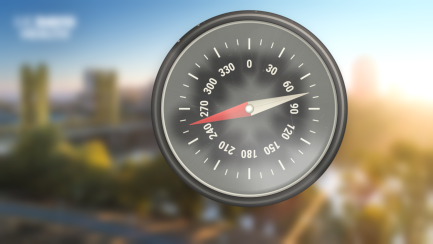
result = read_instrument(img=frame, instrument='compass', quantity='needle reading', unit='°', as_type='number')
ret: 255 °
